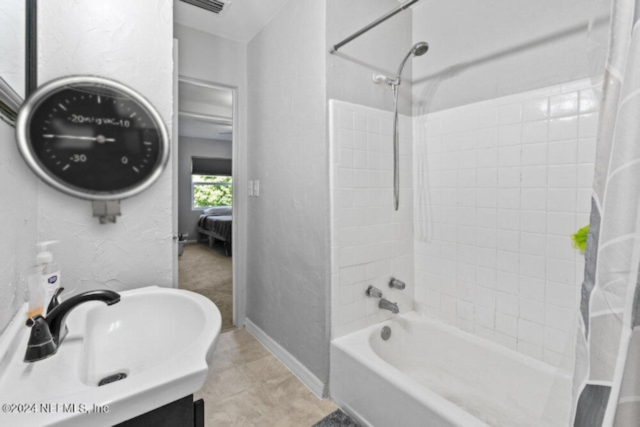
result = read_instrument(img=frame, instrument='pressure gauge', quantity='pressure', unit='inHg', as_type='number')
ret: -25 inHg
